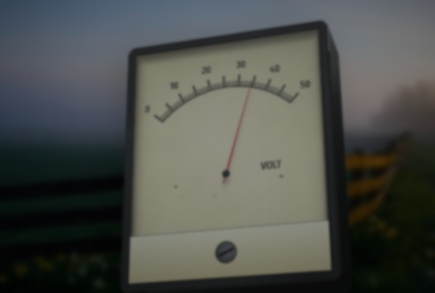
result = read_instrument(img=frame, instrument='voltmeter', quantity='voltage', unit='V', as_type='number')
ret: 35 V
